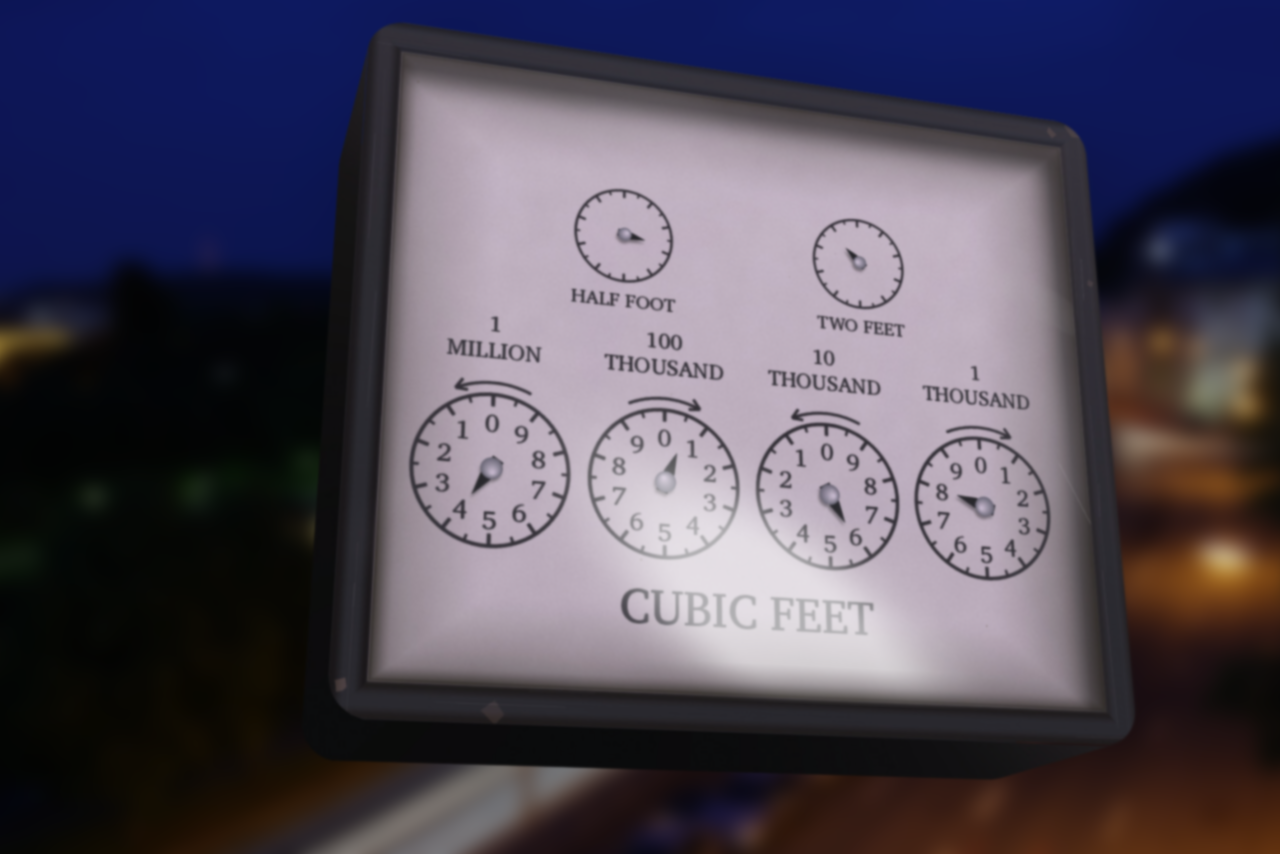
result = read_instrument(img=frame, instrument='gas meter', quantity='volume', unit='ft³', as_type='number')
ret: 405800 ft³
